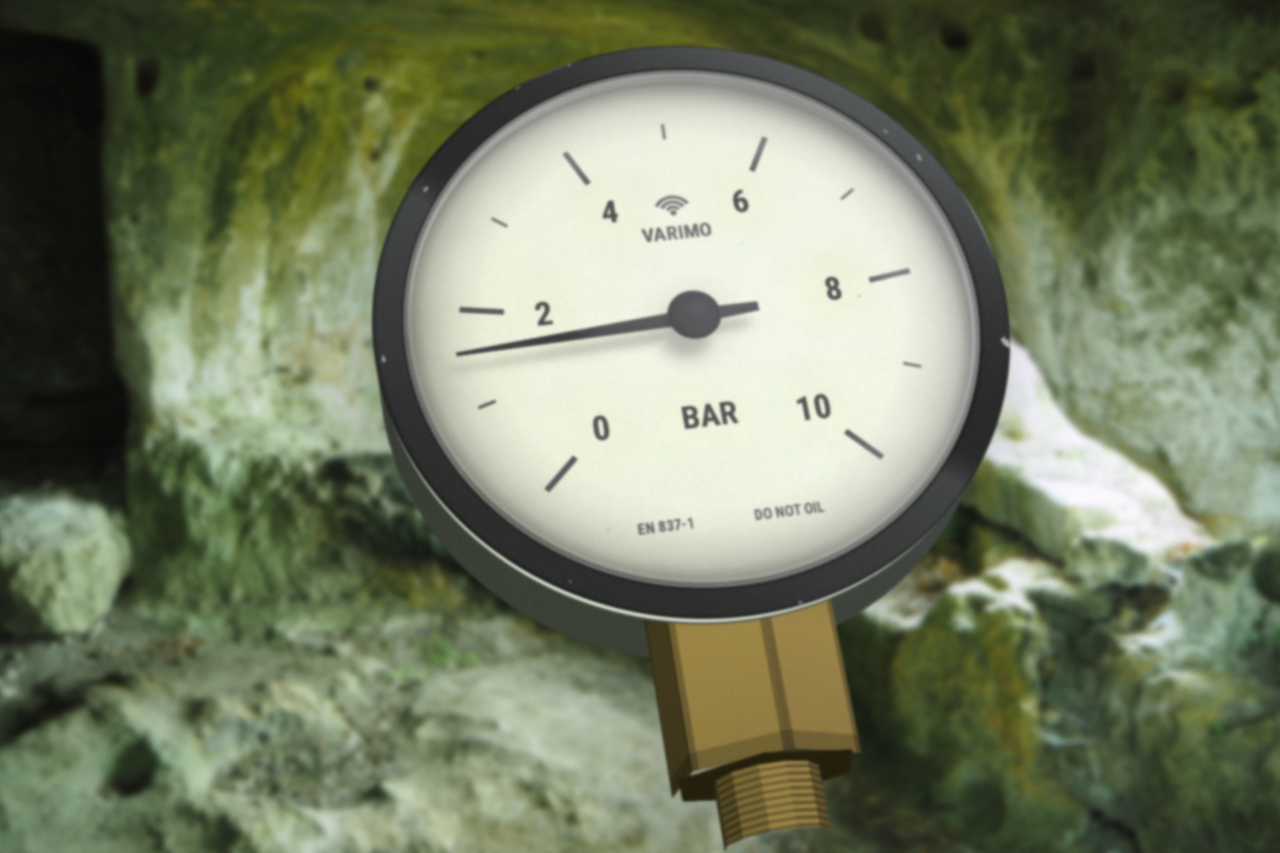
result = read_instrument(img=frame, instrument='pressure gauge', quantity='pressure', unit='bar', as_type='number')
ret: 1.5 bar
